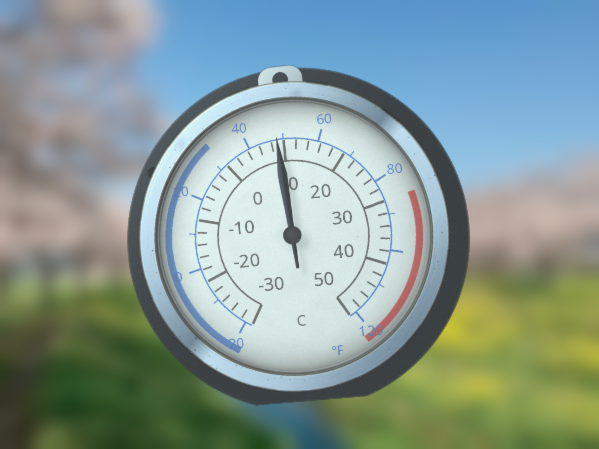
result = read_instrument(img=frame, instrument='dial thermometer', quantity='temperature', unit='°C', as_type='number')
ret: 9 °C
